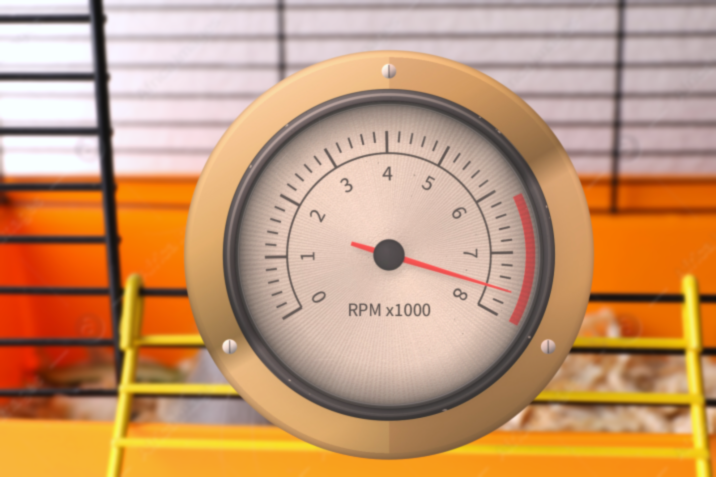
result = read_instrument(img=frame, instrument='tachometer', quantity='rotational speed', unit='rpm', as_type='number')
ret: 7600 rpm
